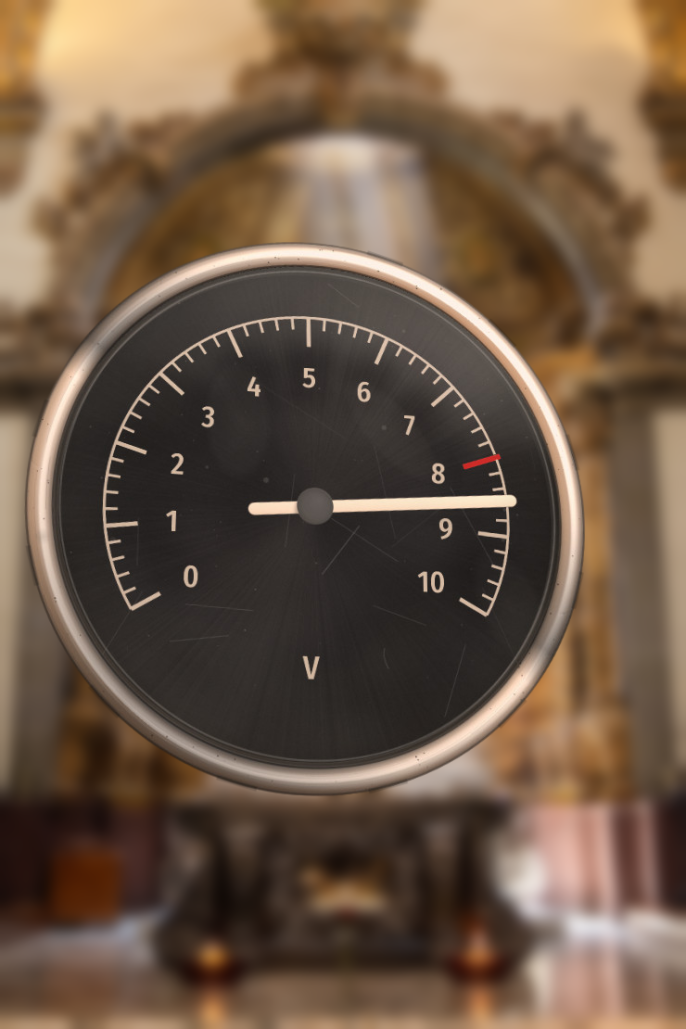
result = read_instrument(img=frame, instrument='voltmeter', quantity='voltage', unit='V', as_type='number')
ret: 8.6 V
